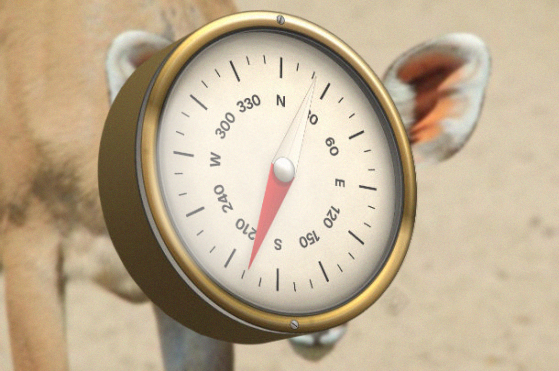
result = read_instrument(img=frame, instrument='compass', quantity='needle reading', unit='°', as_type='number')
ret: 200 °
